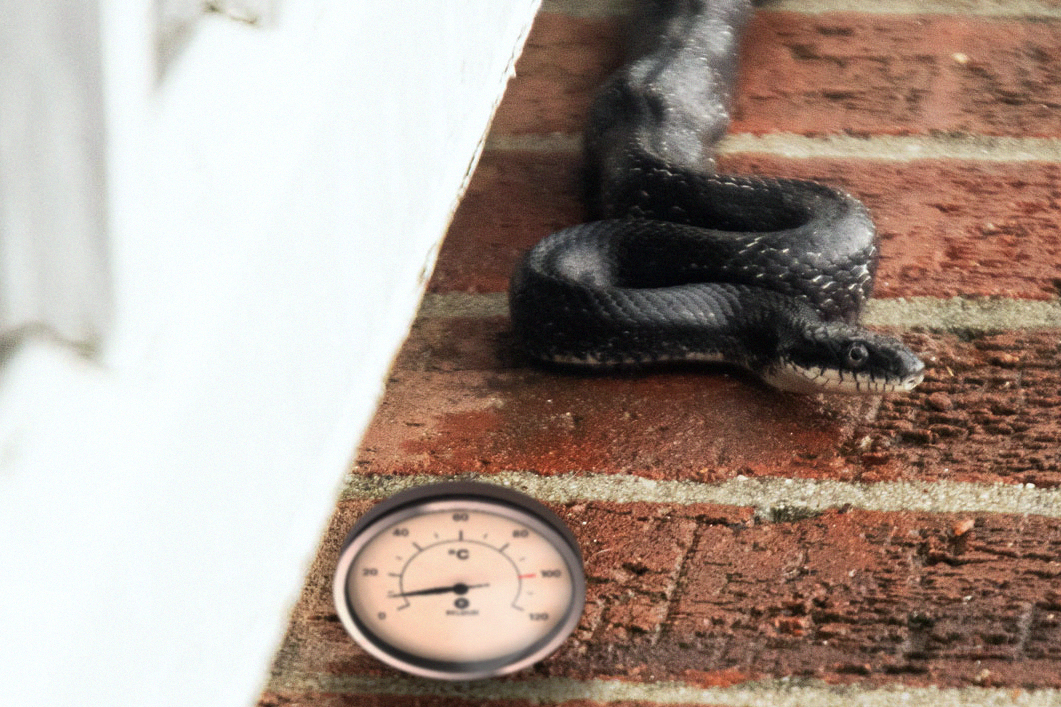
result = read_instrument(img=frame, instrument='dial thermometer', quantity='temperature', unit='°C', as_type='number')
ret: 10 °C
